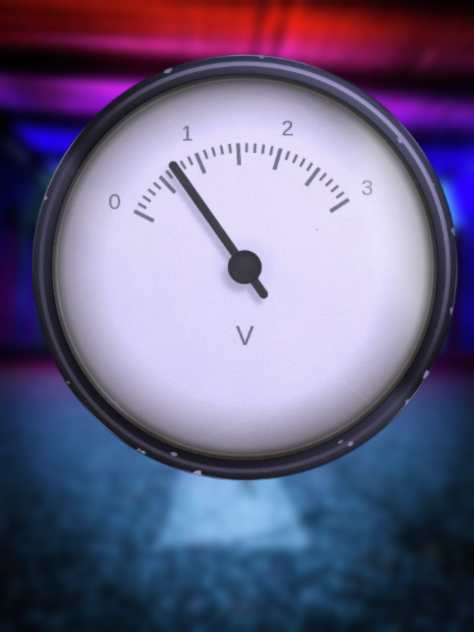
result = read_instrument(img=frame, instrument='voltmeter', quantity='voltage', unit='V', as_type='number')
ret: 0.7 V
